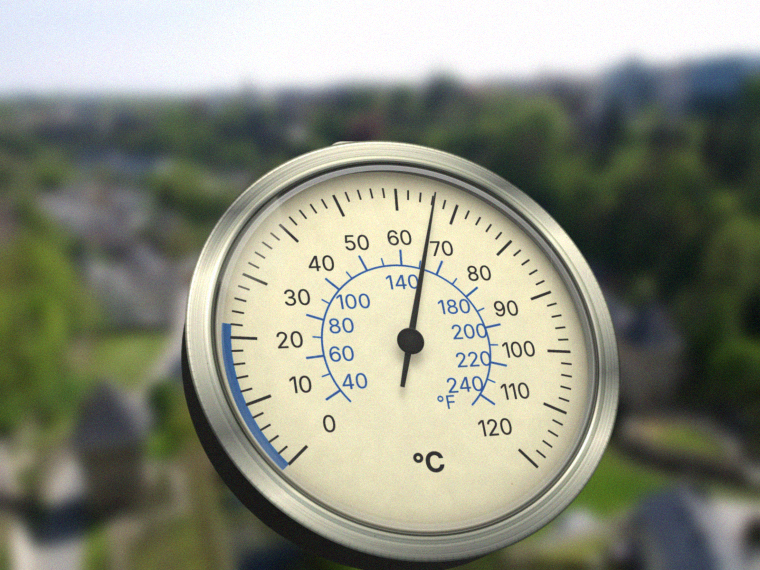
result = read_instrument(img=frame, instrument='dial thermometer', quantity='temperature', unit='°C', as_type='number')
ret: 66 °C
